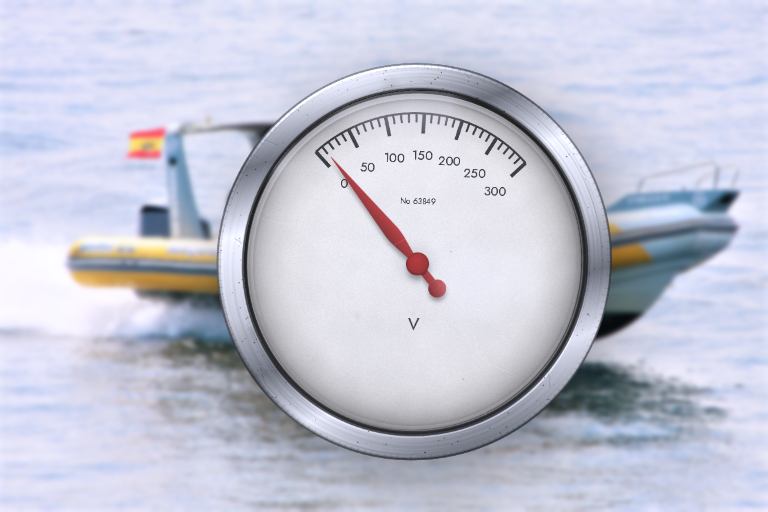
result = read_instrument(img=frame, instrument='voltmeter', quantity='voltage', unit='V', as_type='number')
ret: 10 V
